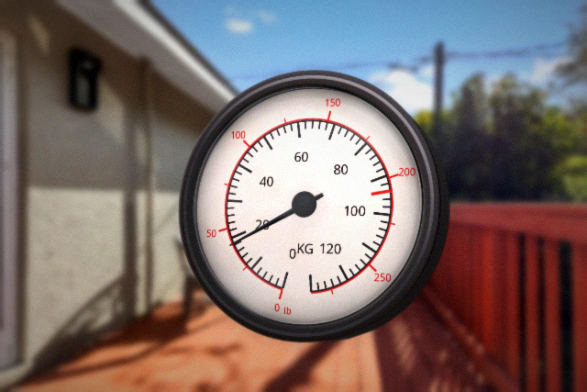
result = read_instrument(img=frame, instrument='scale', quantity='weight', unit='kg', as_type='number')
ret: 18 kg
